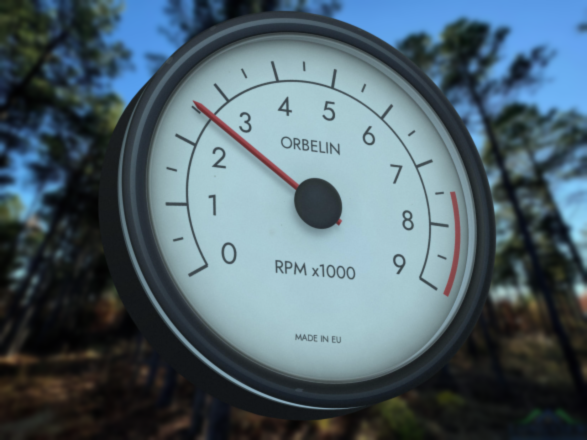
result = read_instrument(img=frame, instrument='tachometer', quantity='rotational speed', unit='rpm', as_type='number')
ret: 2500 rpm
